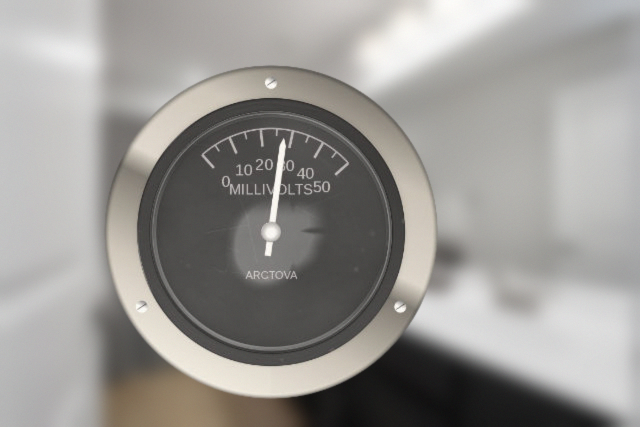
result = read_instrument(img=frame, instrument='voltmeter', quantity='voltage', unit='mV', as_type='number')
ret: 27.5 mV
